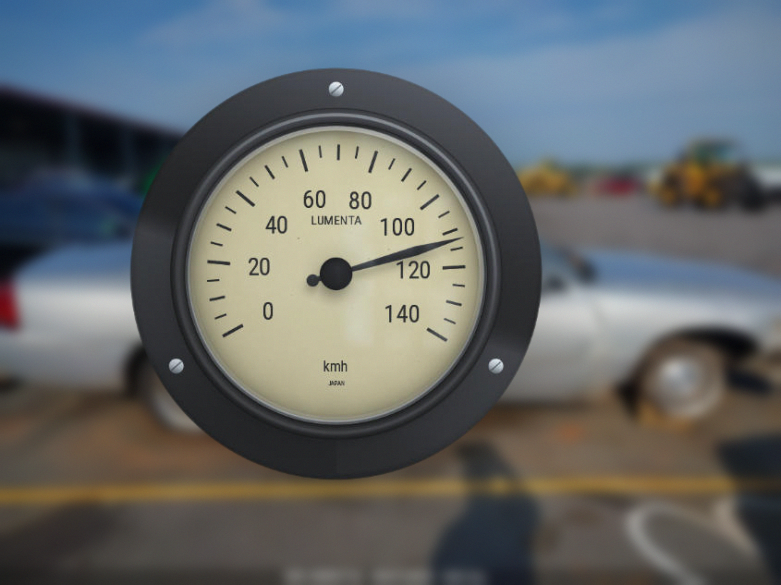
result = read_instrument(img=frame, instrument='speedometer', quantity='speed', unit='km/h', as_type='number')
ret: 112.5 km/h
